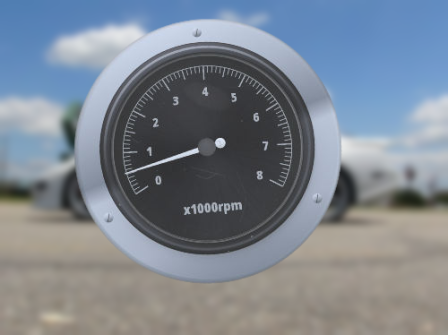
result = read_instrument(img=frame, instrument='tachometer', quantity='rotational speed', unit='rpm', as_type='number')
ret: 500 rpm
